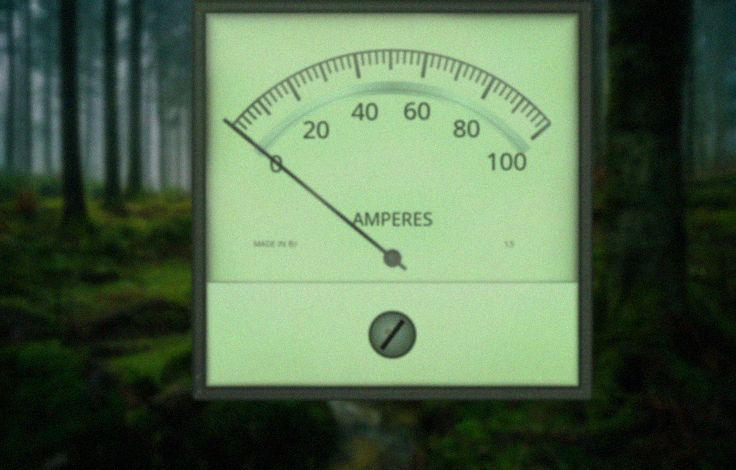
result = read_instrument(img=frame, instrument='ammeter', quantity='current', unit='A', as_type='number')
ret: 0 A
